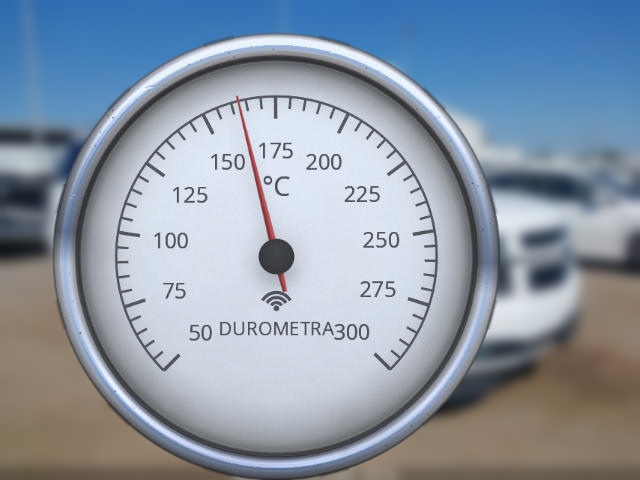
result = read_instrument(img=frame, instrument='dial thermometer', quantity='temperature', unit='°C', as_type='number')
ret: 162.5 °C
